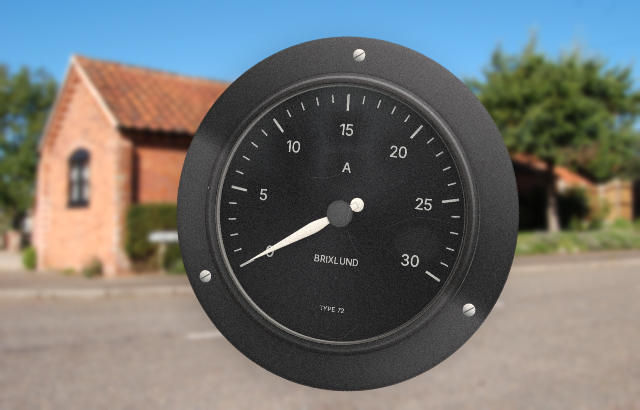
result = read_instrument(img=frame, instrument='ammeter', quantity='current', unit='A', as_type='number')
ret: 0 A
